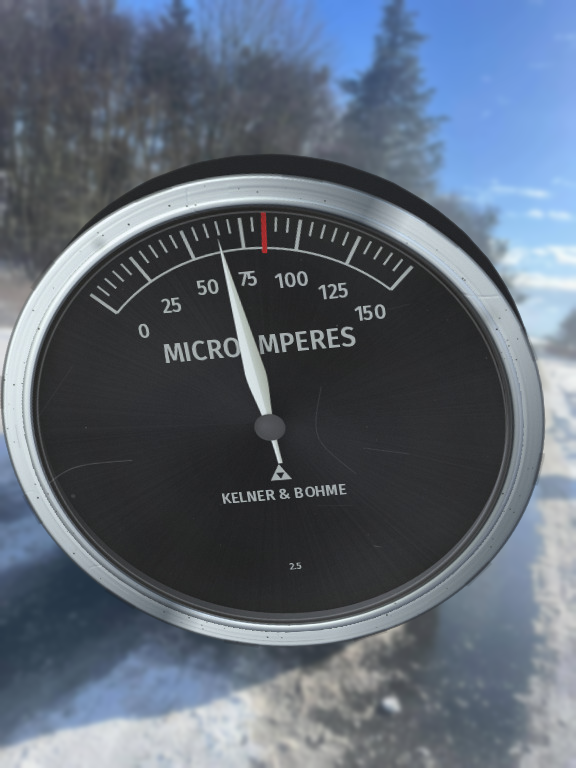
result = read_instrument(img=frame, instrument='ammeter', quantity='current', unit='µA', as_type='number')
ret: 65 µA
